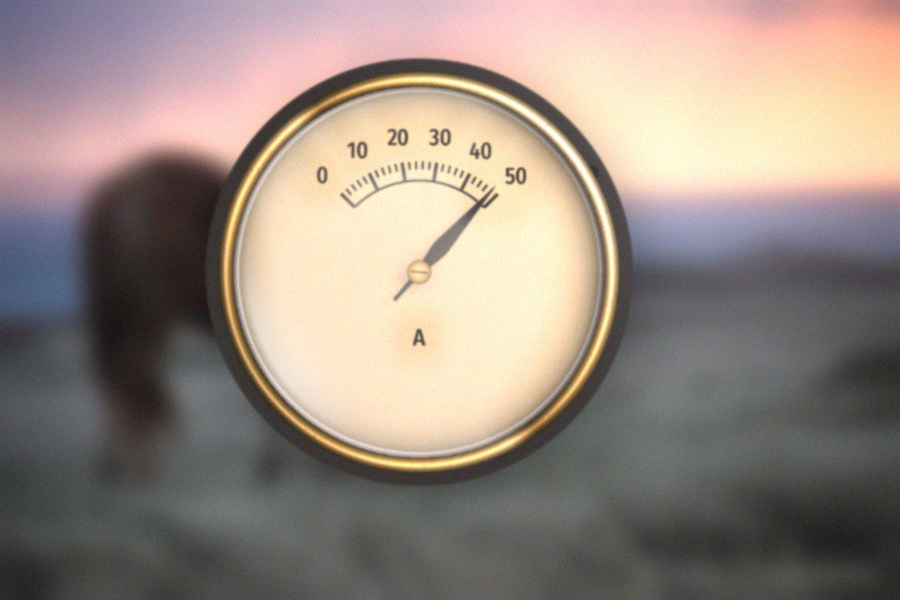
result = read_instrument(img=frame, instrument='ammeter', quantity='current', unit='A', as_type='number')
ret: 48 A
